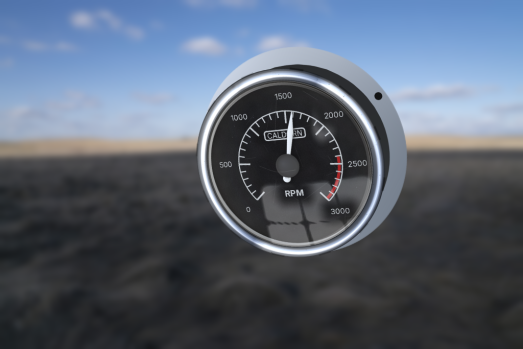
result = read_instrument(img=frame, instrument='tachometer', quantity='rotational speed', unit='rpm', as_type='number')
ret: 1600 rpm
